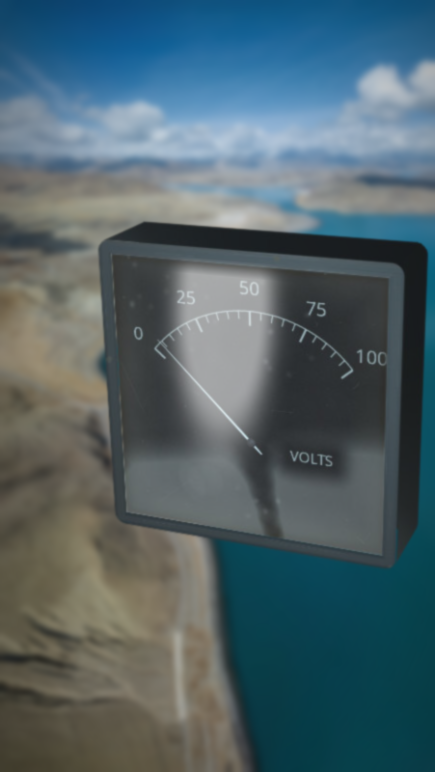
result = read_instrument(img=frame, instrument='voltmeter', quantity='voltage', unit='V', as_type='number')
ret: 5 V
